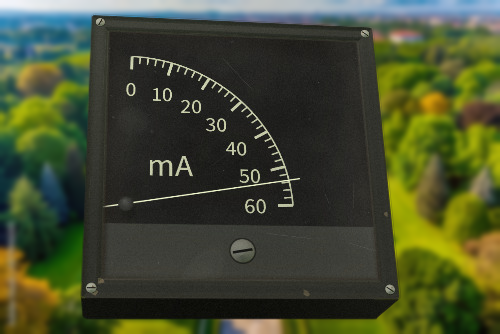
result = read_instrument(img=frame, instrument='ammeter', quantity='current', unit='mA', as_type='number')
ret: 54 mA
